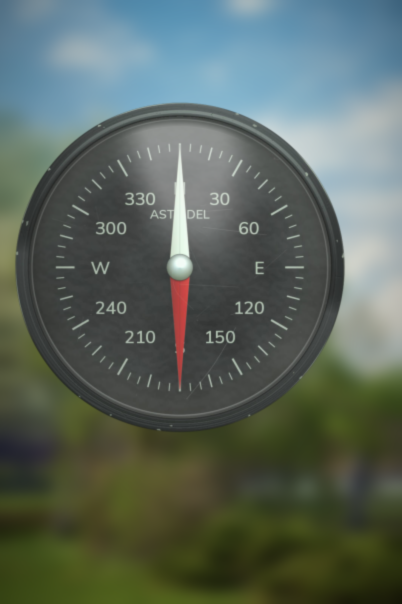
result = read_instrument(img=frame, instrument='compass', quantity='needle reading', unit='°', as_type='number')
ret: 180 °
